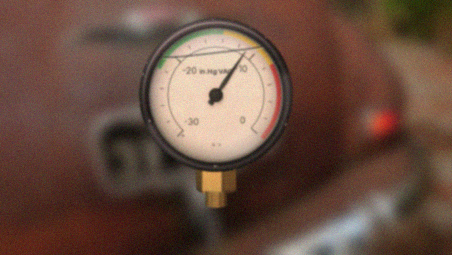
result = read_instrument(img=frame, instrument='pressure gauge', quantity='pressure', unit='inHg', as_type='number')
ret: -11 inHg
